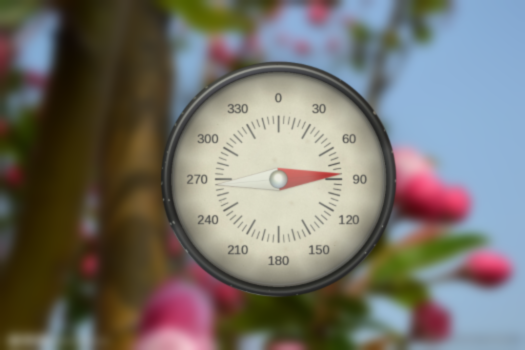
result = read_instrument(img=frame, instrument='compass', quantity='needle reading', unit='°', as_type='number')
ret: 85 °
